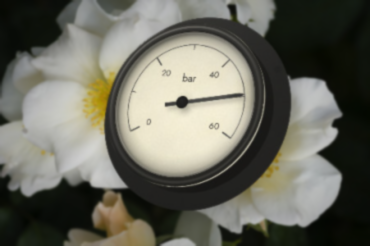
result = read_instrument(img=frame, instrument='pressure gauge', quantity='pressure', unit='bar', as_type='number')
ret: 50 bar
